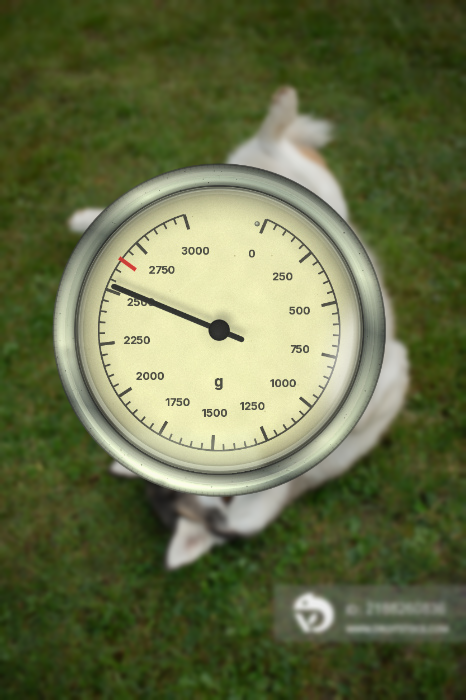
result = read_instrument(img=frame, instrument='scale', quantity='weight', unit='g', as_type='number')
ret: 2525 g
